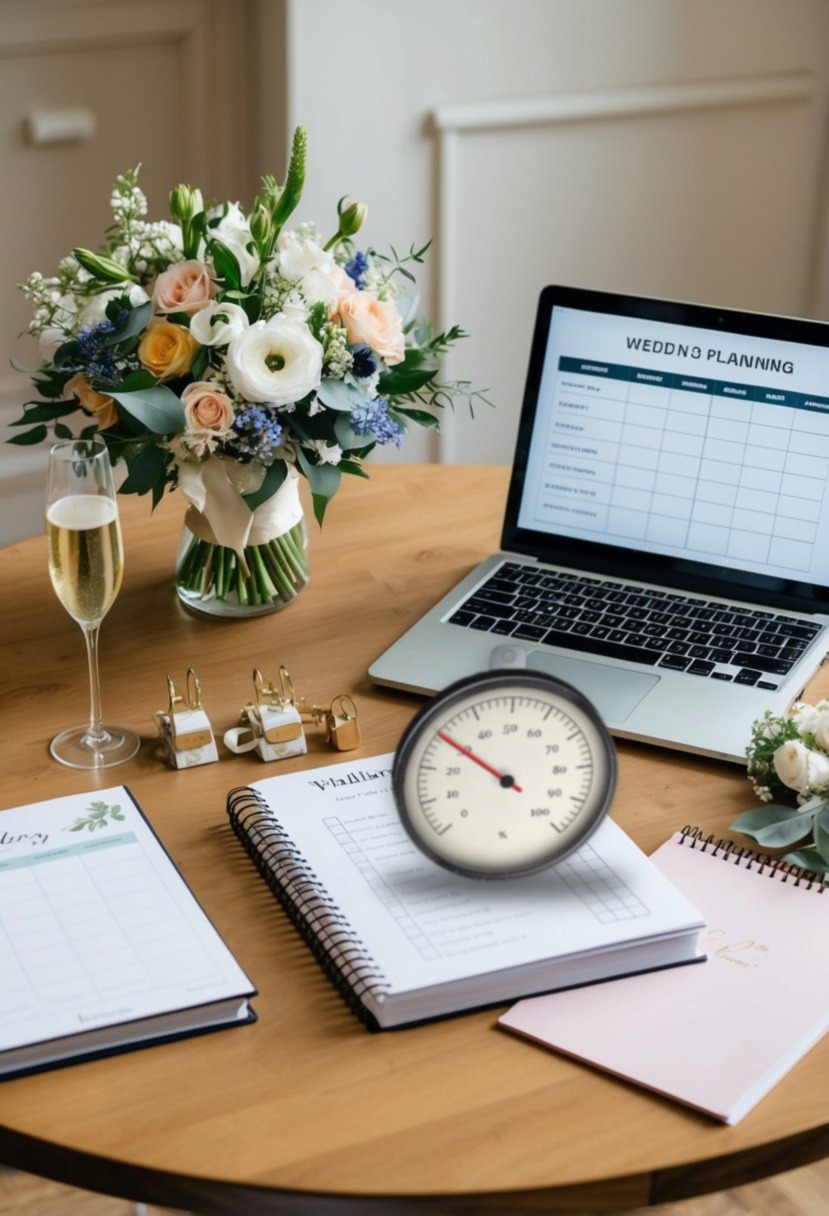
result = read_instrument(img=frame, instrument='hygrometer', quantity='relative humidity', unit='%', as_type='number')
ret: 30 %
